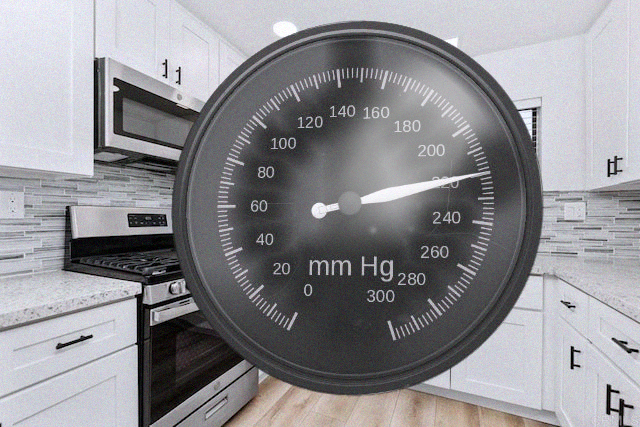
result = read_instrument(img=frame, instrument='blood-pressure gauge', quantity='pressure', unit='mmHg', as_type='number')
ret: 220 mmHg
